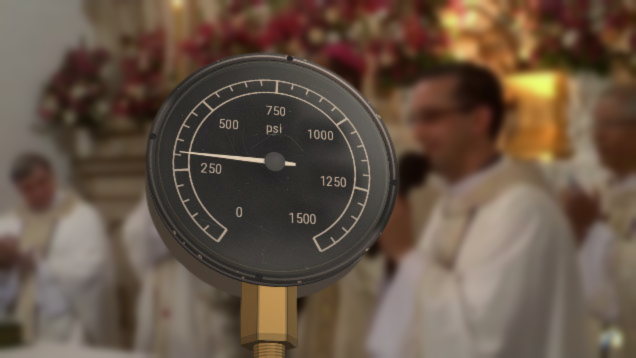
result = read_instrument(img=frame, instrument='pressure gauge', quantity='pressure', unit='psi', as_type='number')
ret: 300 psi
